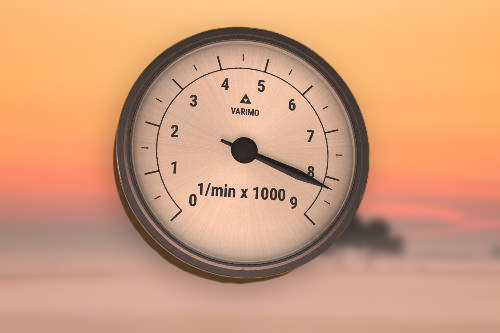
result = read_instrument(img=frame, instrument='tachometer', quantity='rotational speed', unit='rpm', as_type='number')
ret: 8250 rpm
